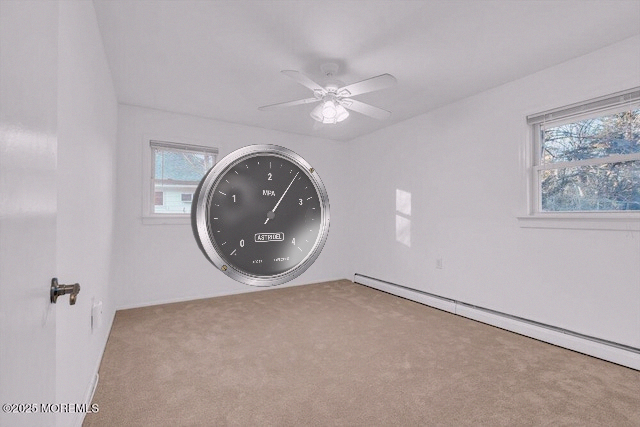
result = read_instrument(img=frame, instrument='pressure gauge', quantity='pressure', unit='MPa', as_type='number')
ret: 2.5 MPa
